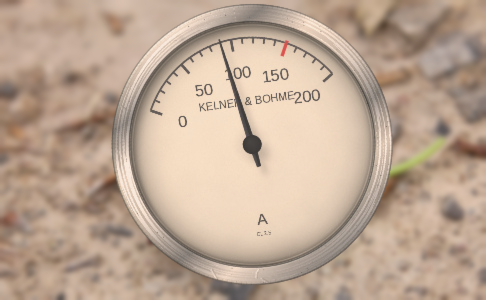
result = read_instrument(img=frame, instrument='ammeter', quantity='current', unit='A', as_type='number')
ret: 90 A
